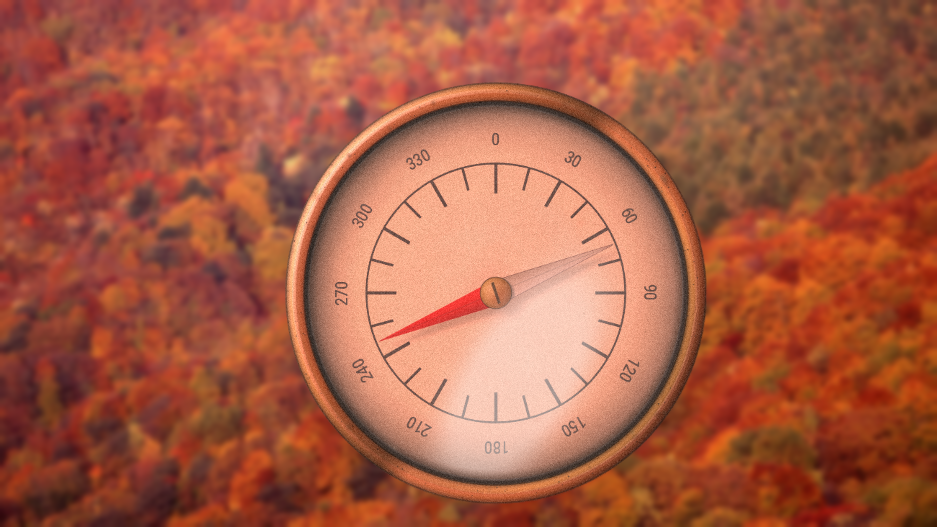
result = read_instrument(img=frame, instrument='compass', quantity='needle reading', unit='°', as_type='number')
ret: 247.5 °
